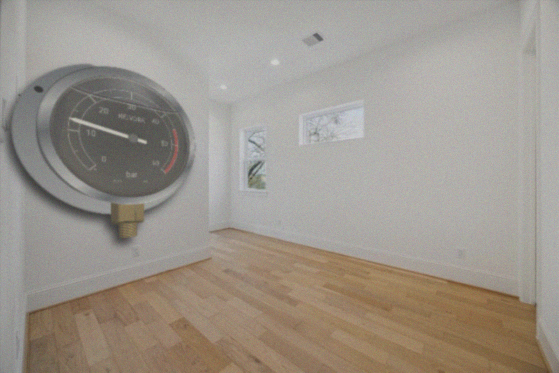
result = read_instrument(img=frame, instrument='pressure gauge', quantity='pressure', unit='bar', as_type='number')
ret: 12.5 bar
